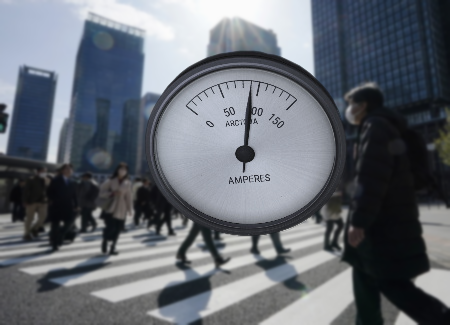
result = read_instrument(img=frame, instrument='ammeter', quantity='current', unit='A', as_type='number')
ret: 90 A
